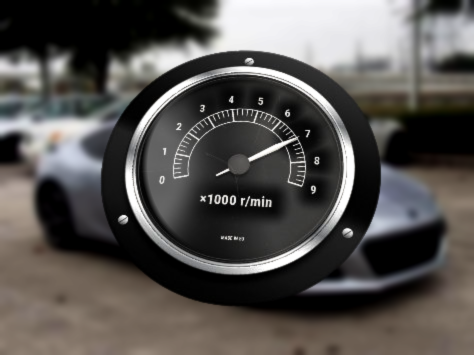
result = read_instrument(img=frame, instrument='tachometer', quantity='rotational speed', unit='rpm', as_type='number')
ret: 7000 rpm
